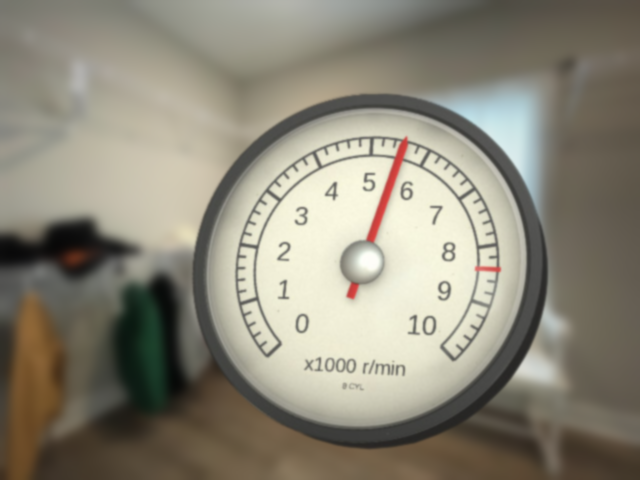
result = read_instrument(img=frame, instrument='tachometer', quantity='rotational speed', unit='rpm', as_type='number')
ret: 5600 rpm
